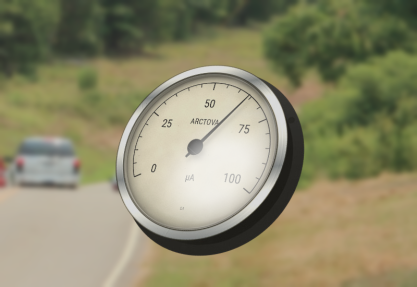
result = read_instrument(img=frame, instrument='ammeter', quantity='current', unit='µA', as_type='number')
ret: 65 µA
